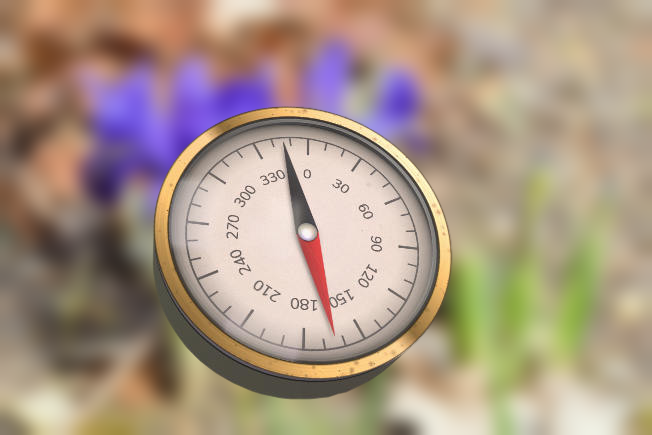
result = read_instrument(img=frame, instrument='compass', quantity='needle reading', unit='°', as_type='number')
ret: 165 °
